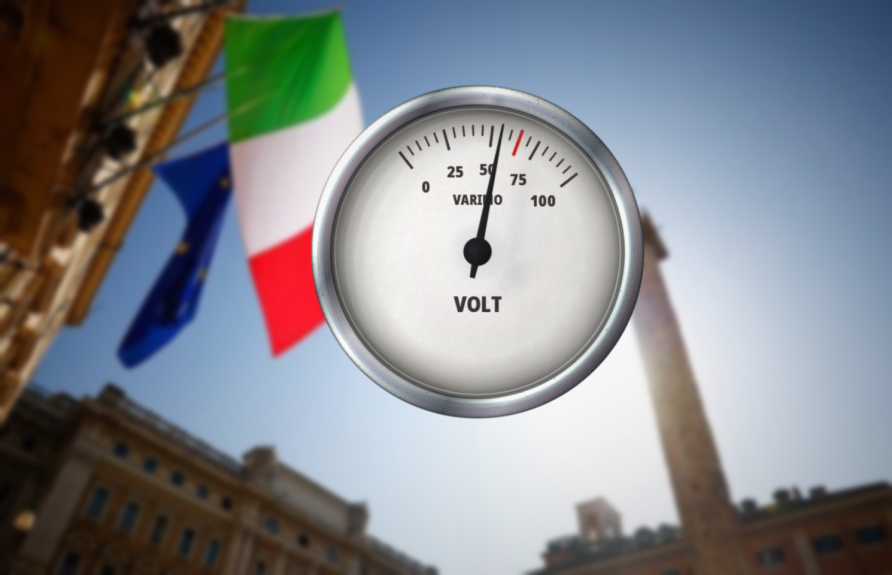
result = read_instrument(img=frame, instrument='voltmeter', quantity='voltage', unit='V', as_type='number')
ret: 55 V
